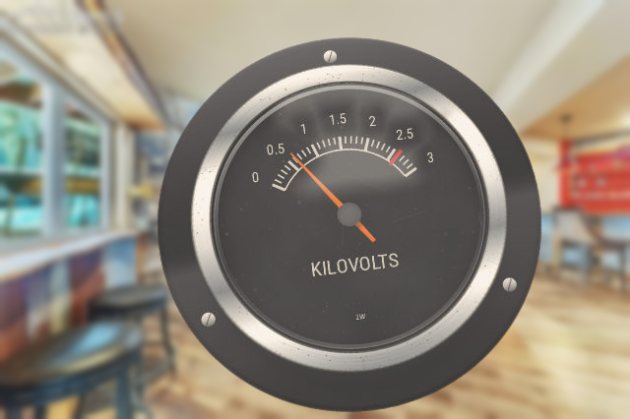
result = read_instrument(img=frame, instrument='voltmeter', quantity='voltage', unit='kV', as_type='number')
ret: 0.6 kV
